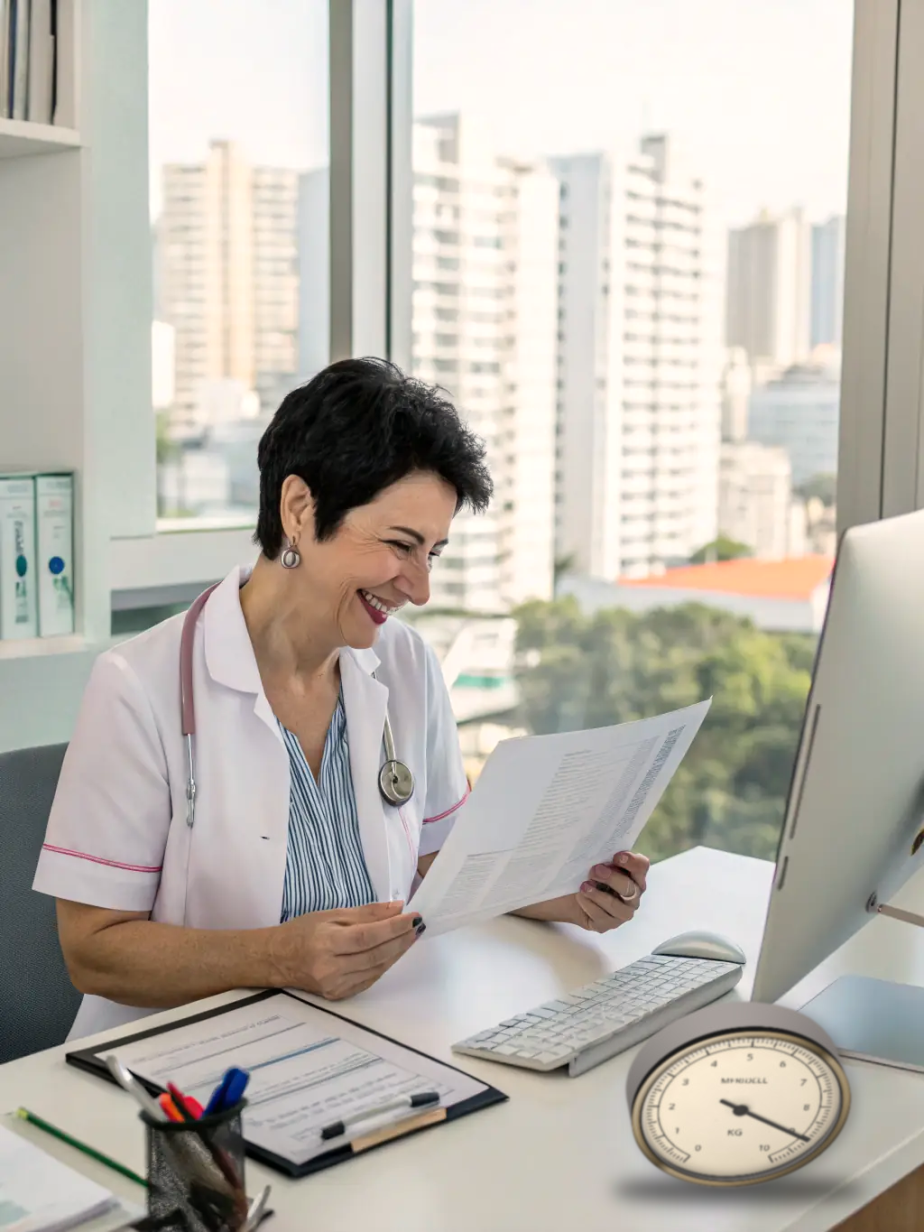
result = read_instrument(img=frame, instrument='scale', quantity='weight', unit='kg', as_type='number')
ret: 9 kg
